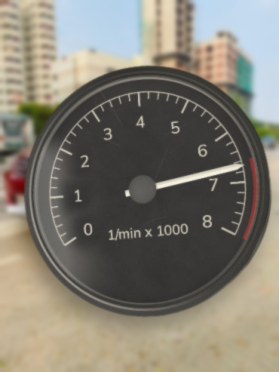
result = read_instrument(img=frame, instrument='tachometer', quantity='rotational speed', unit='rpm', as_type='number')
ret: 6700 rpm
